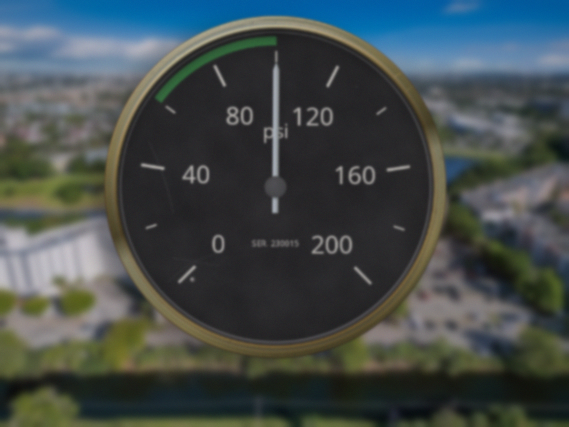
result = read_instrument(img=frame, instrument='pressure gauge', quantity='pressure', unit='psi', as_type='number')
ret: 100 psi
